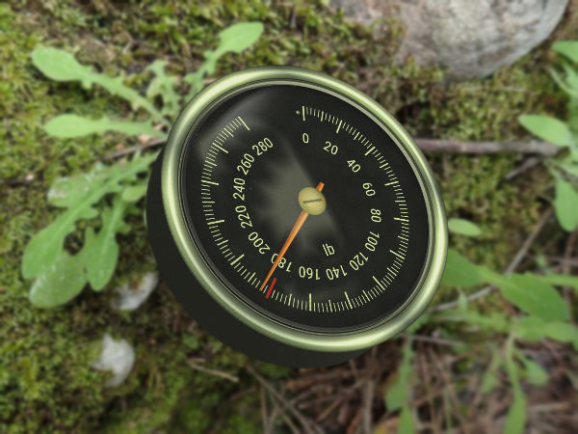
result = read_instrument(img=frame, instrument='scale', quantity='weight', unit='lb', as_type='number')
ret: 184 lb
